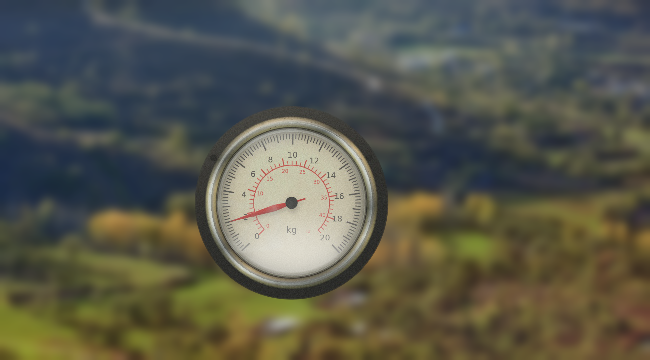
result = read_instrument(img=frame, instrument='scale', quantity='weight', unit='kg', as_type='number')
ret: 2 kg
